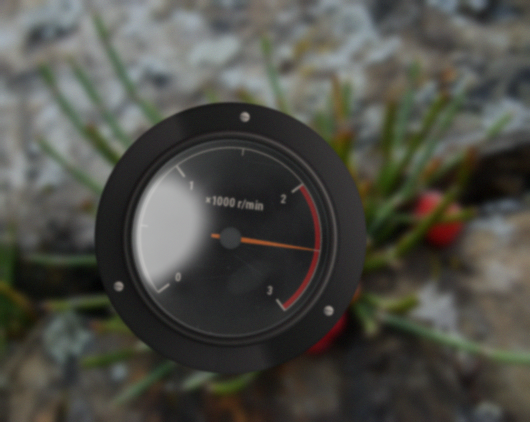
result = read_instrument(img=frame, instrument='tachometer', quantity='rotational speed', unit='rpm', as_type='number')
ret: 2500 rpm
